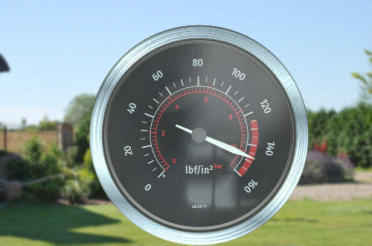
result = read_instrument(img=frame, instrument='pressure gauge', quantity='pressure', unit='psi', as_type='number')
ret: 147.5 psi
